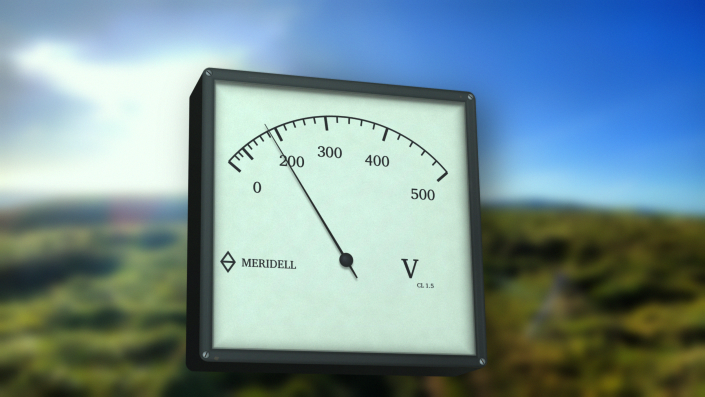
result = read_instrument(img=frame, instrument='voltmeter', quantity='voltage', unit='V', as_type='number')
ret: 180 V
